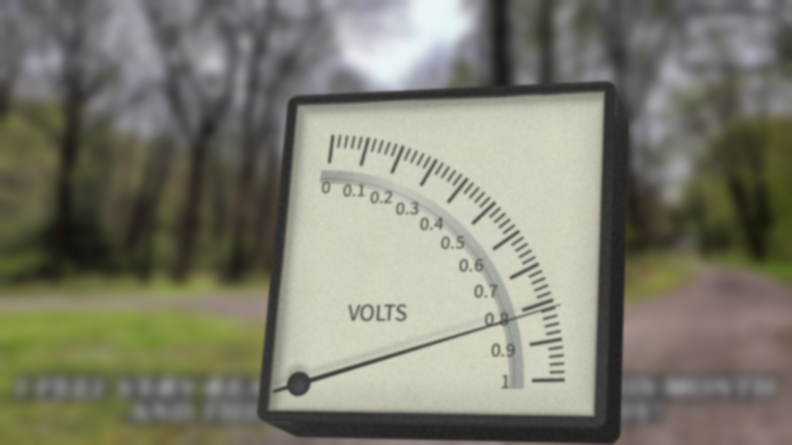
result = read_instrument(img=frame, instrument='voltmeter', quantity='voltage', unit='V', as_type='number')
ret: 0.82 V
